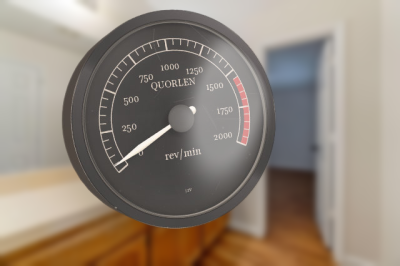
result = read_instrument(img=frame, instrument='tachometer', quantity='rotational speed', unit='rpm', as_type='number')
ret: 50 rpm
